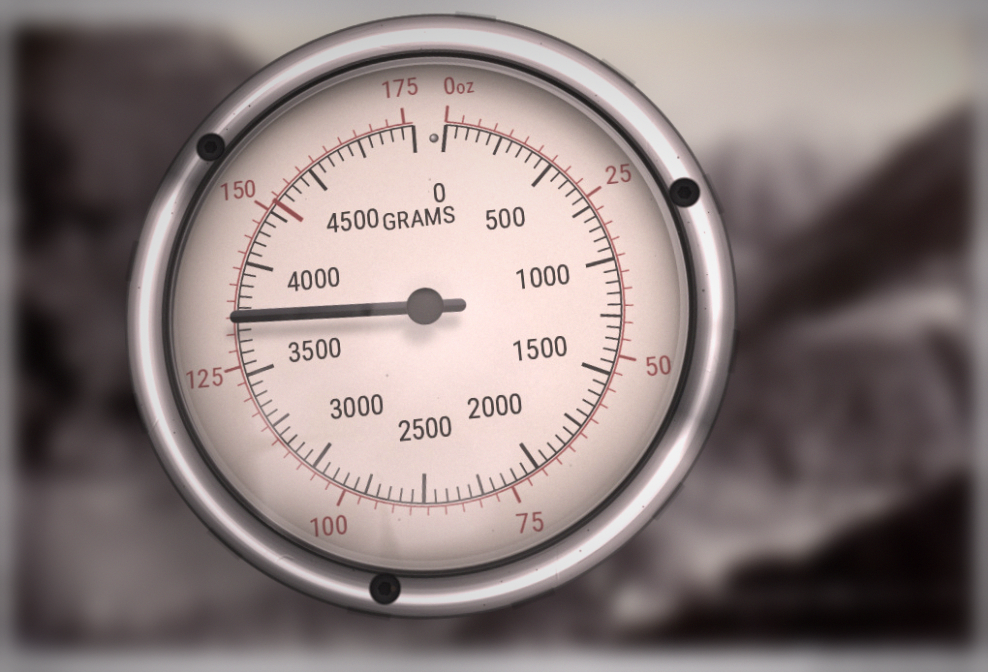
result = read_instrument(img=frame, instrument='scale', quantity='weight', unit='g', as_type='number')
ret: 3750 g
